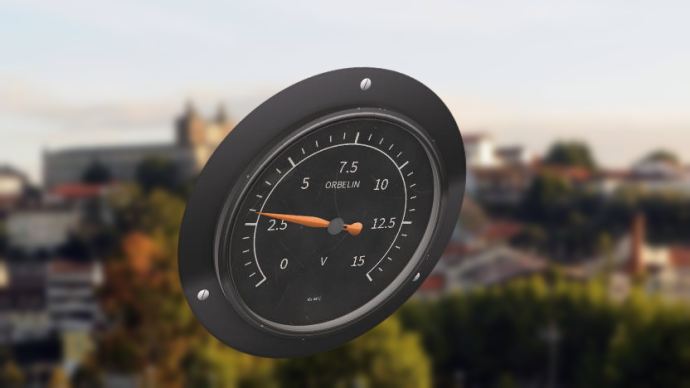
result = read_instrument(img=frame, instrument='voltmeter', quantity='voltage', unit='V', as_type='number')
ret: 3 V
